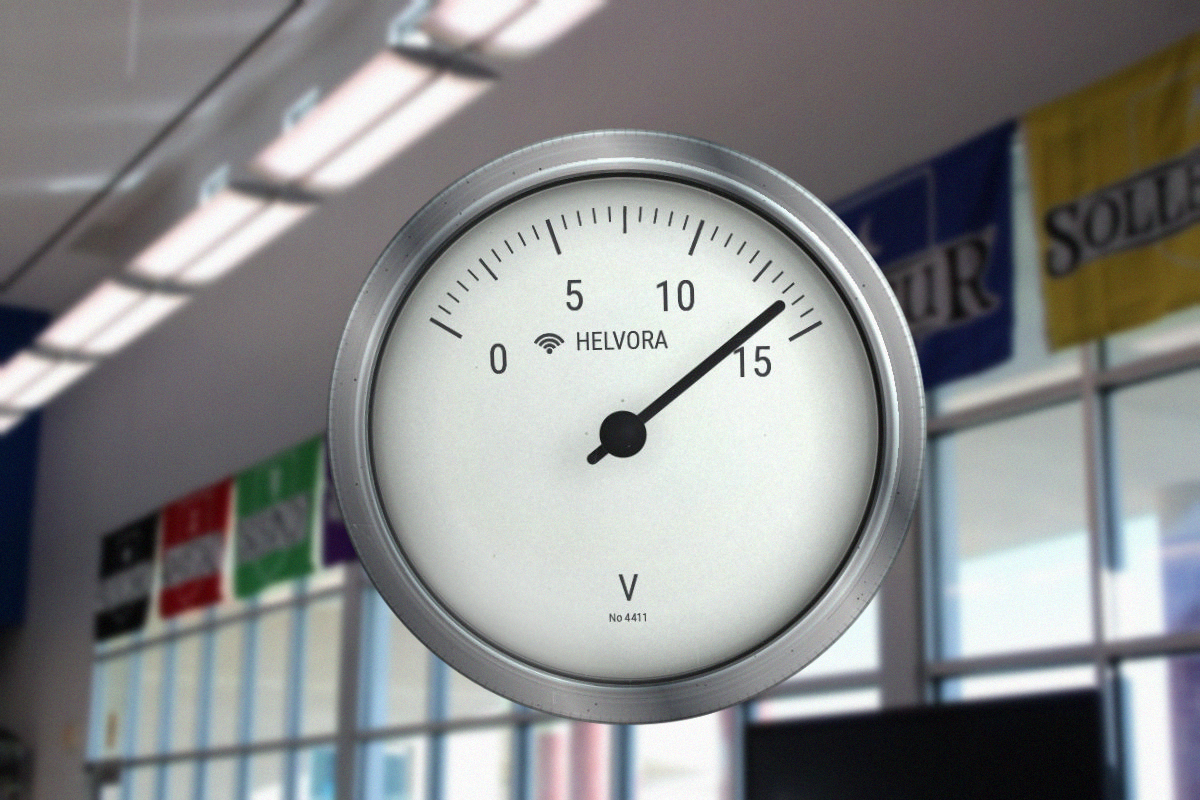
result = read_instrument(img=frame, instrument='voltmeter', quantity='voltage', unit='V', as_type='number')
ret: 13.75 V
